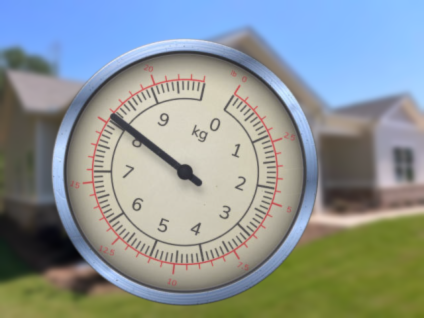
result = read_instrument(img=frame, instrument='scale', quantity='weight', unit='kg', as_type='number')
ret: 8.1 kg
